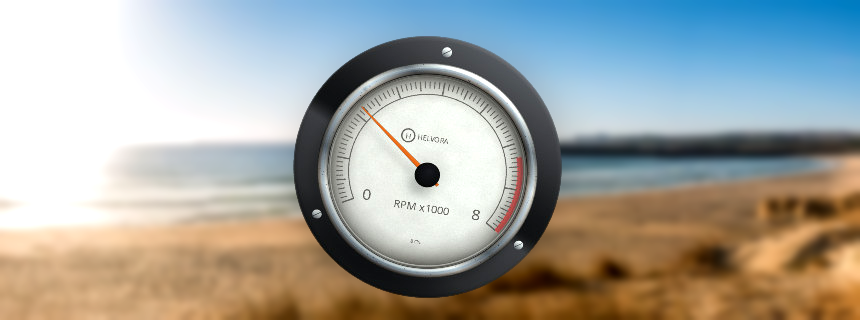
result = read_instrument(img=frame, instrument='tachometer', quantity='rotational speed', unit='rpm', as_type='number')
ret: 2200 rpm
